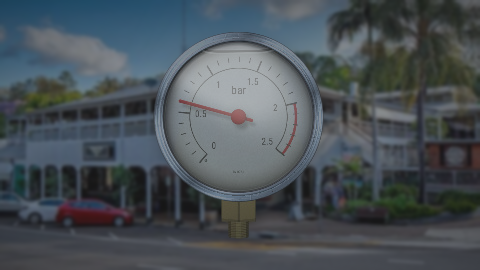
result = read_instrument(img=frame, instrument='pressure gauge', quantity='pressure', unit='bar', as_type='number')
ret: 0.6 bar
